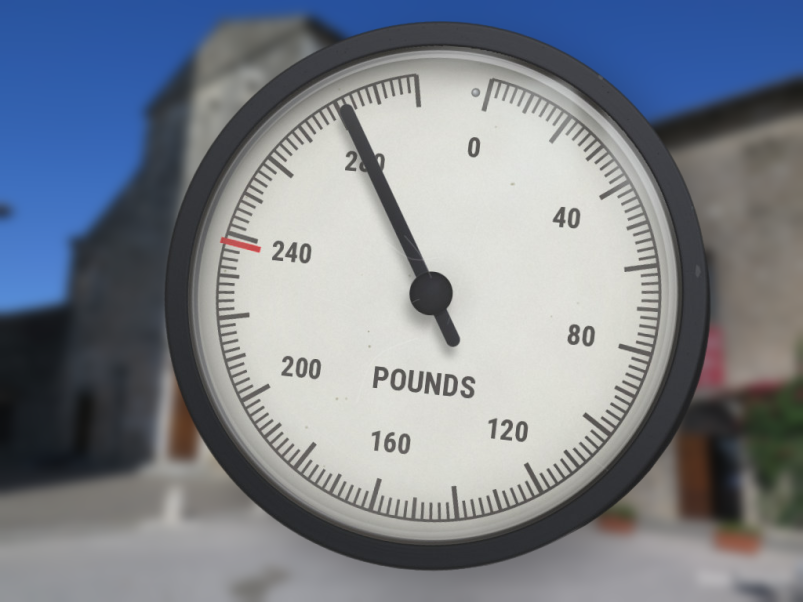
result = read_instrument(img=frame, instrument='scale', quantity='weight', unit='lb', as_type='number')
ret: 282 lb
